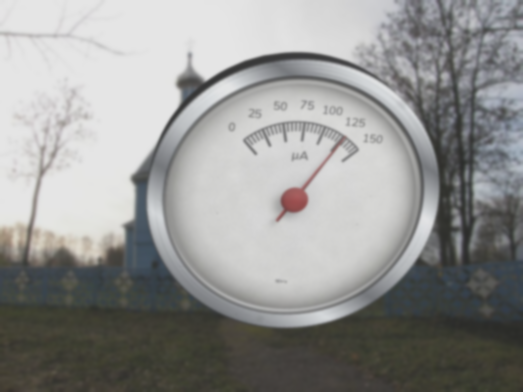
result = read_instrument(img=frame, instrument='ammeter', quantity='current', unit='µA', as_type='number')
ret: 125 µA
